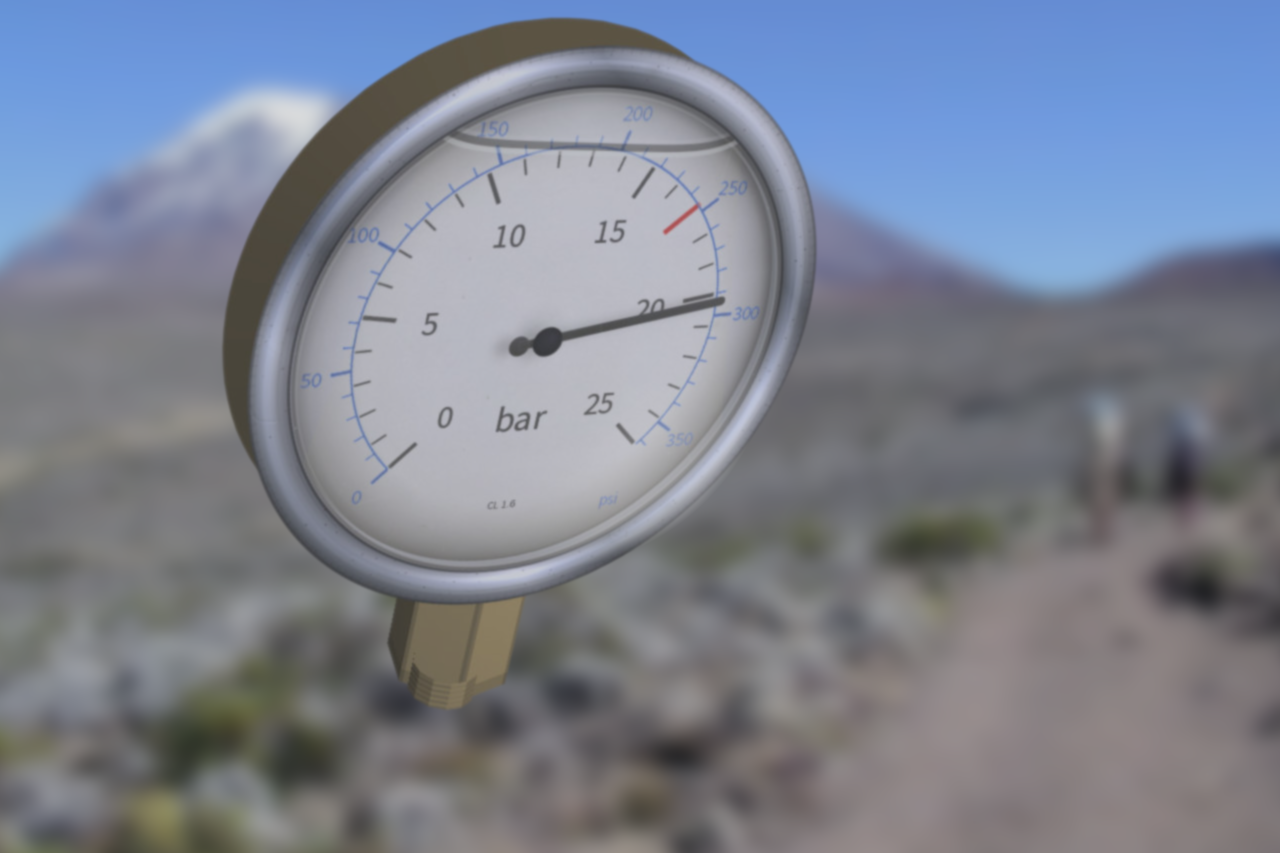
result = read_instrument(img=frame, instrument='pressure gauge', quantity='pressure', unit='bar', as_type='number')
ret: 20 bar
